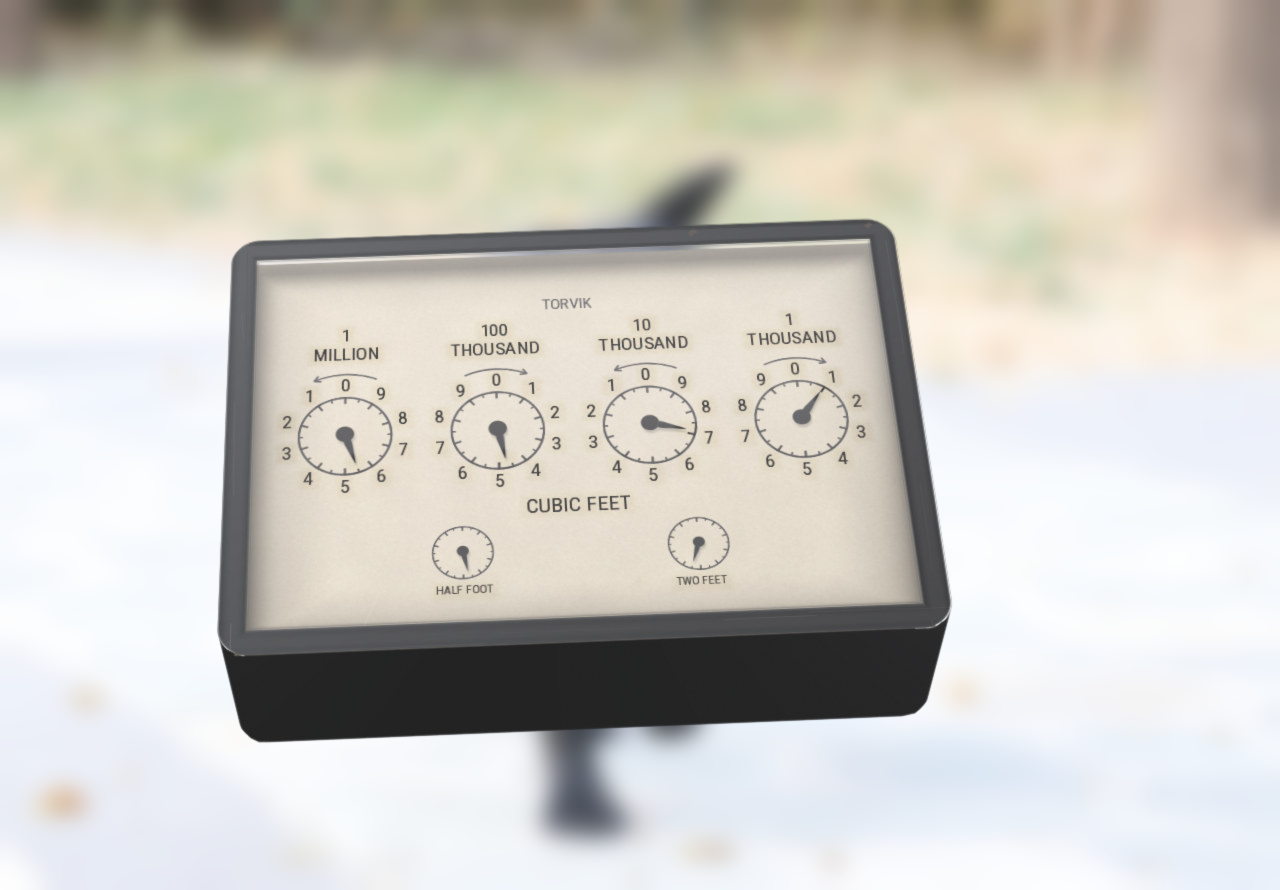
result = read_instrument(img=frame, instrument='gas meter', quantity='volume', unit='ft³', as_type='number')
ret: 547100 ft³
